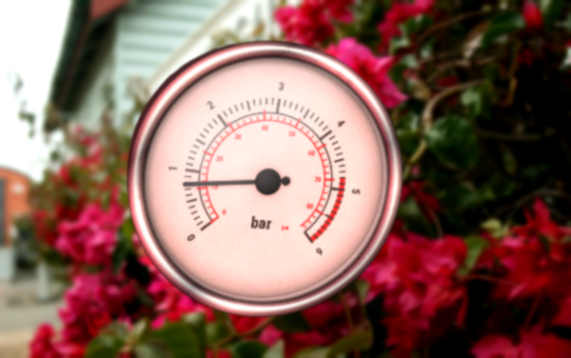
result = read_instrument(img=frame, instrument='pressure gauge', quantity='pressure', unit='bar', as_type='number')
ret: 0.8 bar
